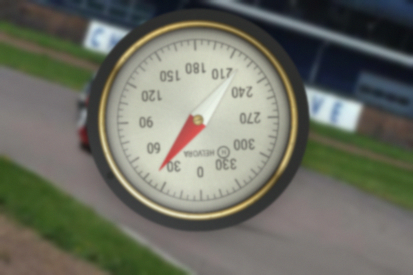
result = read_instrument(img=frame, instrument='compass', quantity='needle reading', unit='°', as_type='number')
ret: 40 °
